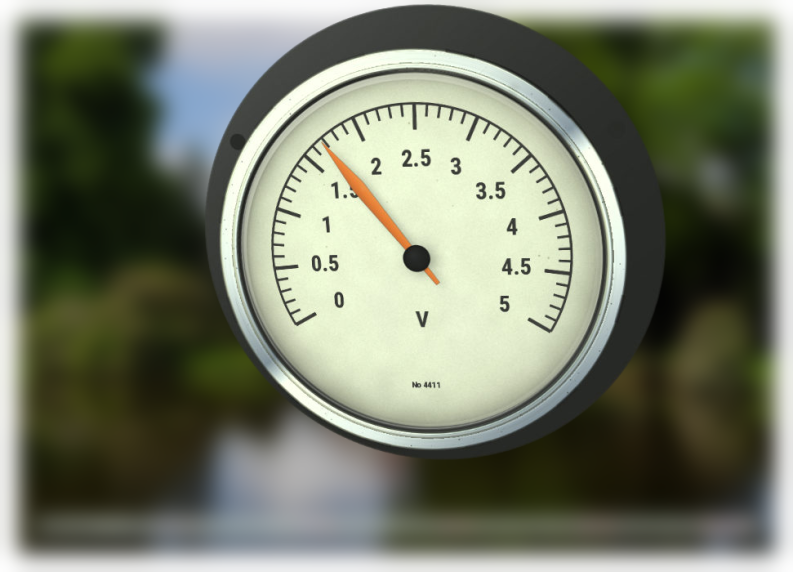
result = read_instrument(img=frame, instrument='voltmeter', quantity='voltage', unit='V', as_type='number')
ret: 1.7 V
